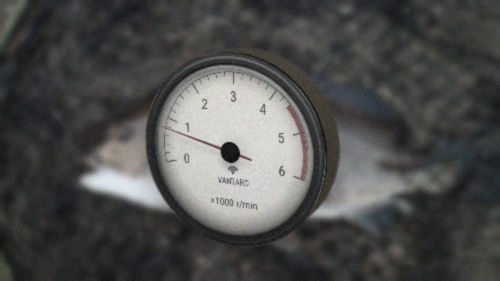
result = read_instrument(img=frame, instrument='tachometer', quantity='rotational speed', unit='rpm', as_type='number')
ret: 800 rpm
